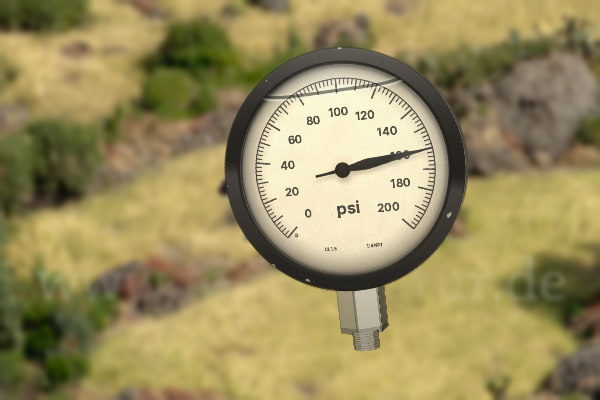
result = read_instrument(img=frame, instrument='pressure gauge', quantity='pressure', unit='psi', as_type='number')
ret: 160 psi
